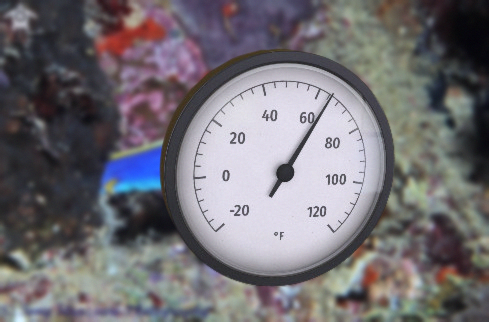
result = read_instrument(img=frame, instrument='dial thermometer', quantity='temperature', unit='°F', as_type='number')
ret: 64 °F
